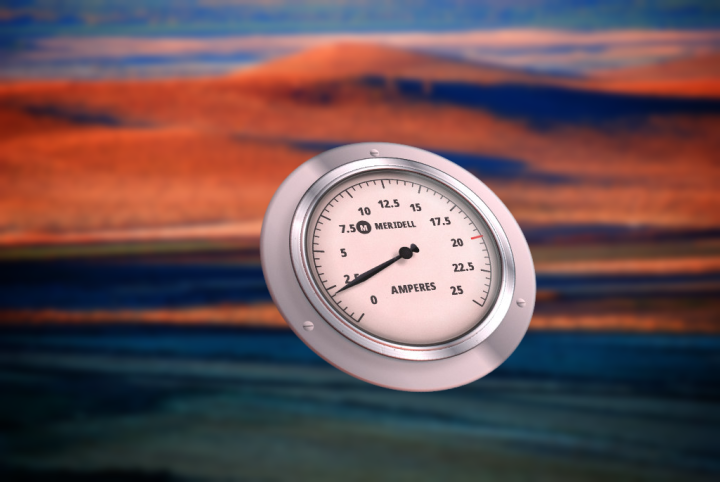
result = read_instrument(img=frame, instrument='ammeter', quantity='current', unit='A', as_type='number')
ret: 2 A
